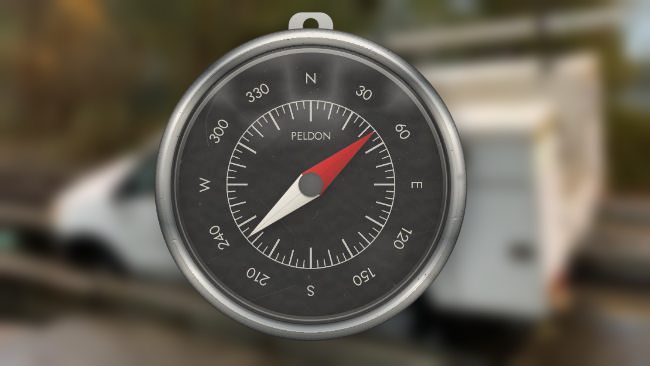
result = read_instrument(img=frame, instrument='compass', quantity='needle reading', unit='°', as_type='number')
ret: 50 °
